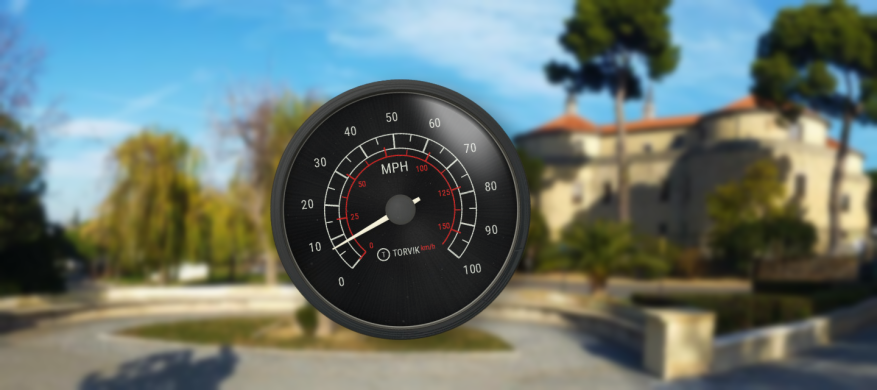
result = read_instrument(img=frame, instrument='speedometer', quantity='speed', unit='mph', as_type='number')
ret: 7.5 mph
